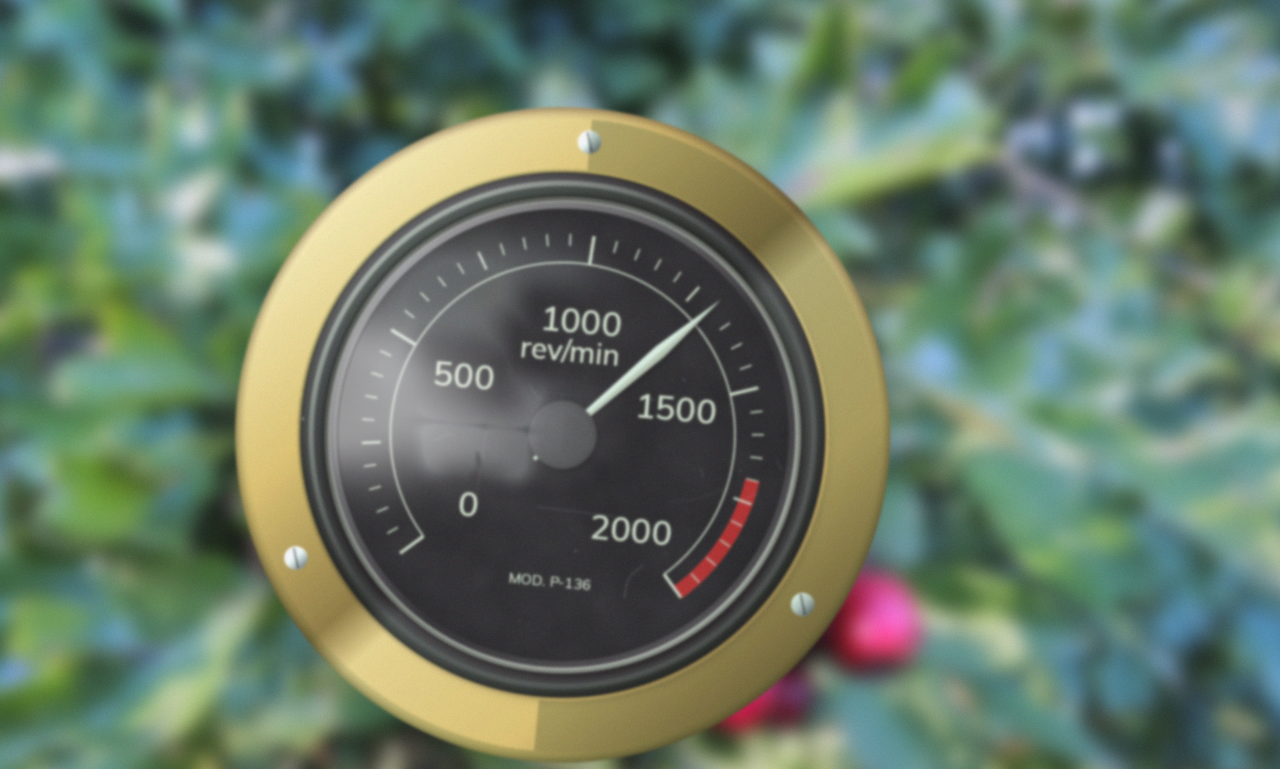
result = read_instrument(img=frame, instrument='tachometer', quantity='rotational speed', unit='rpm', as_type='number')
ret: 1300 rpm
